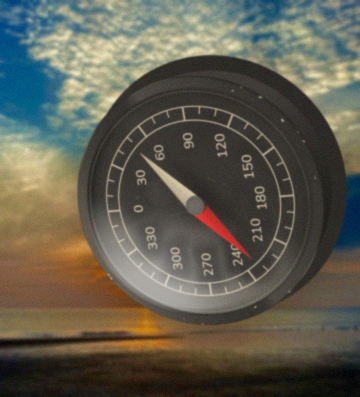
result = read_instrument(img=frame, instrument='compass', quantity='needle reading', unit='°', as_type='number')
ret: 230 °
